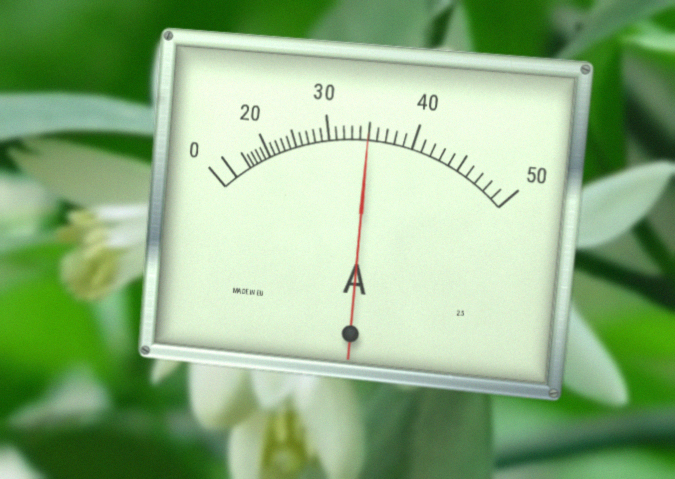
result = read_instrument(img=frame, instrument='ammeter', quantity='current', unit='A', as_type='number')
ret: 35 A
